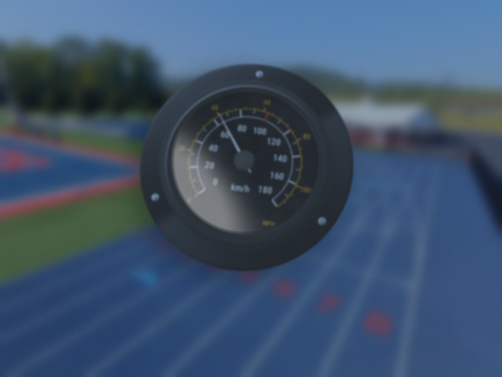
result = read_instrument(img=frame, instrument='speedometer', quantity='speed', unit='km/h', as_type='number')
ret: 65 km/h
